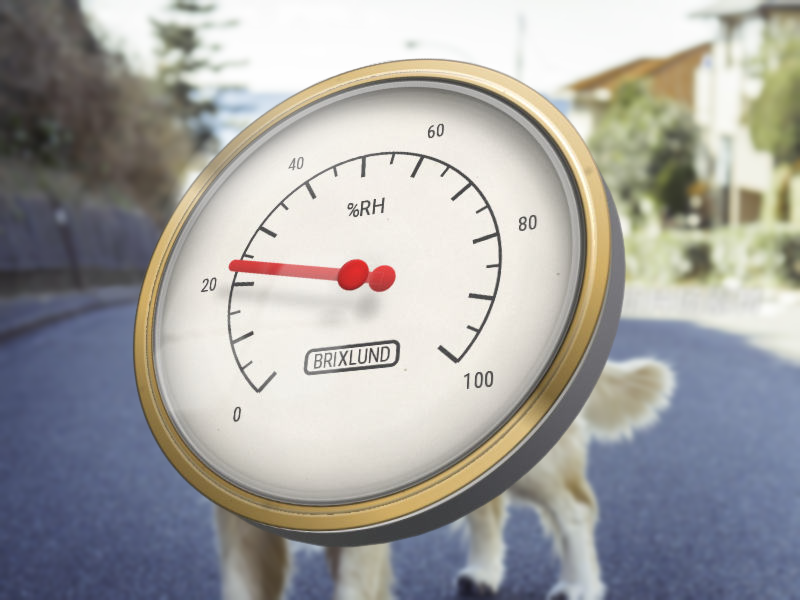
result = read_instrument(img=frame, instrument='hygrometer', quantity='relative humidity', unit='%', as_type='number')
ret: 22.5 %
